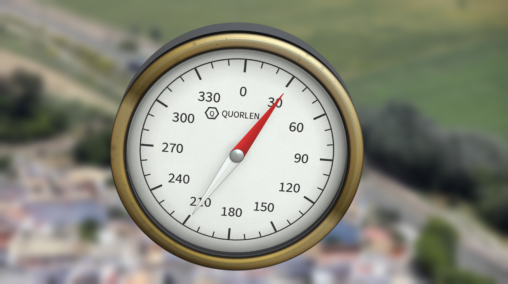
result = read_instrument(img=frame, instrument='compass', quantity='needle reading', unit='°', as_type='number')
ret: 30 °
